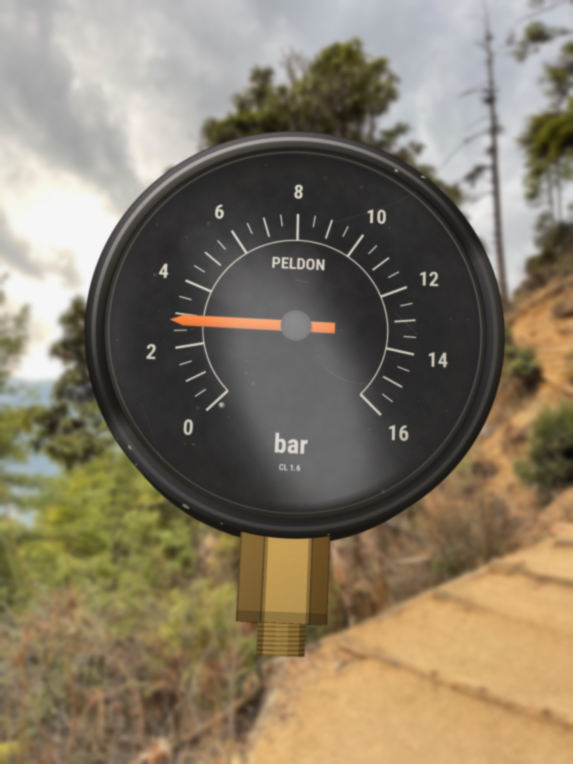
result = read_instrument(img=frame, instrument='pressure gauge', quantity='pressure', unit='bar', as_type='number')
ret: 2.75 bar
